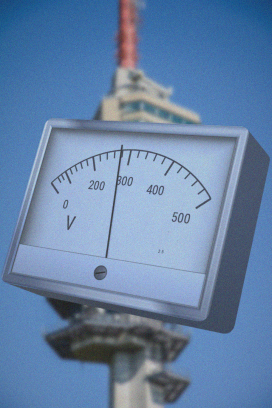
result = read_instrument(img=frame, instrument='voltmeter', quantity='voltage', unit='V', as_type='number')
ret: 280 V
